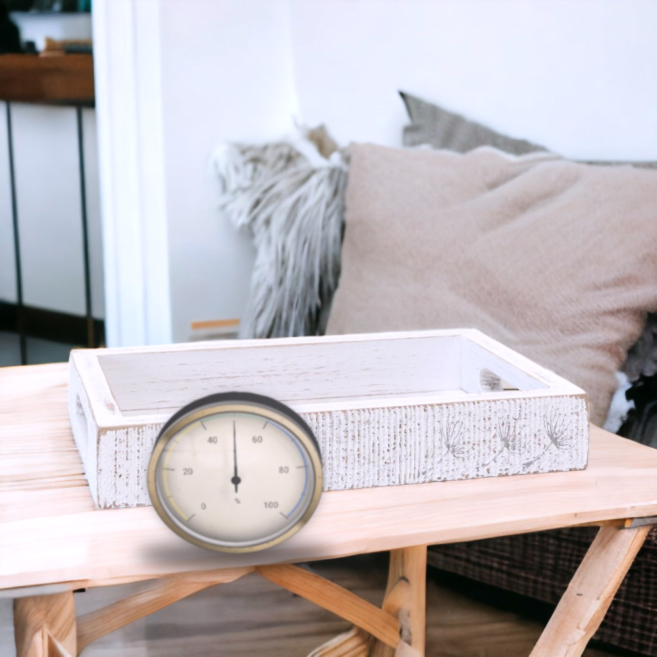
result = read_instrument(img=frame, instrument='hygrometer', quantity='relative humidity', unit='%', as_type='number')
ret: 50 %
